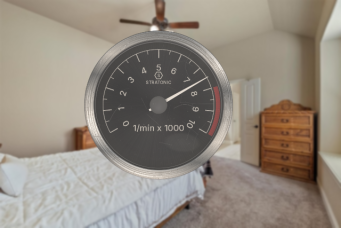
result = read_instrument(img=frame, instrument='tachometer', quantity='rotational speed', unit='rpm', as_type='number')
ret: 7500 rpm
